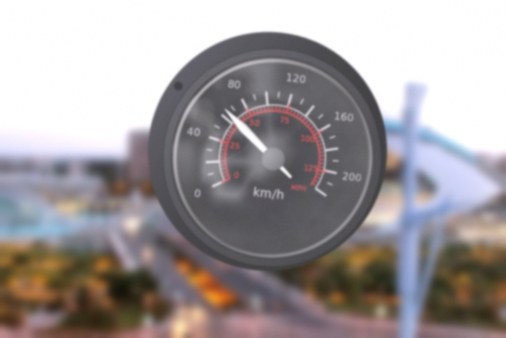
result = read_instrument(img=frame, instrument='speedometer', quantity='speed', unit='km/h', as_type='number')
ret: 65 km/h
